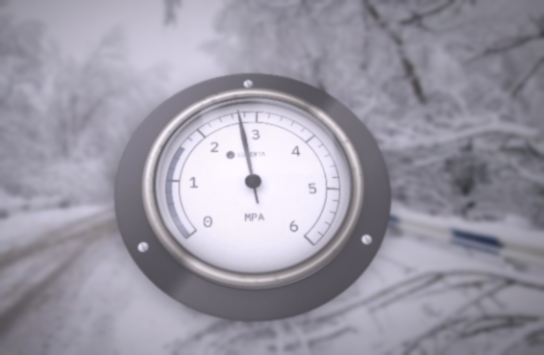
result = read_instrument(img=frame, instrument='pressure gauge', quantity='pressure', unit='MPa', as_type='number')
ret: 2.7 MPa
